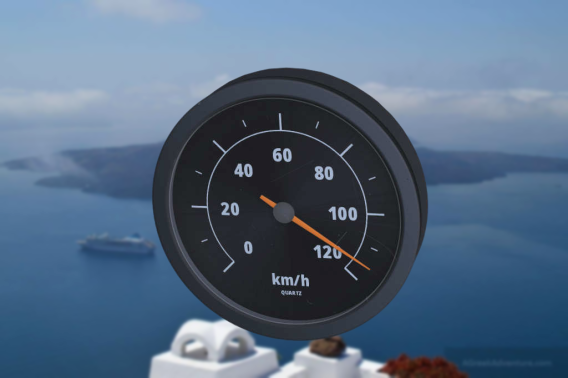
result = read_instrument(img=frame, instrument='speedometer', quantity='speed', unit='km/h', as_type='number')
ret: 115 km/h
